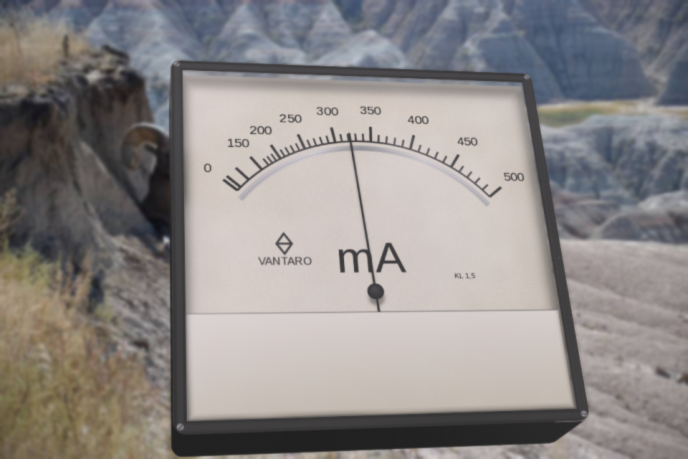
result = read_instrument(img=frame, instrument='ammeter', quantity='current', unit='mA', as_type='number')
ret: 320 mA
